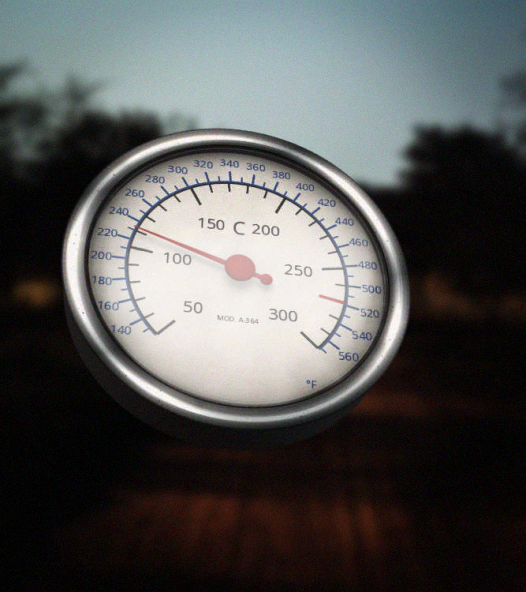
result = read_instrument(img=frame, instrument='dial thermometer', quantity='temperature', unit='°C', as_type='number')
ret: 110 °C
